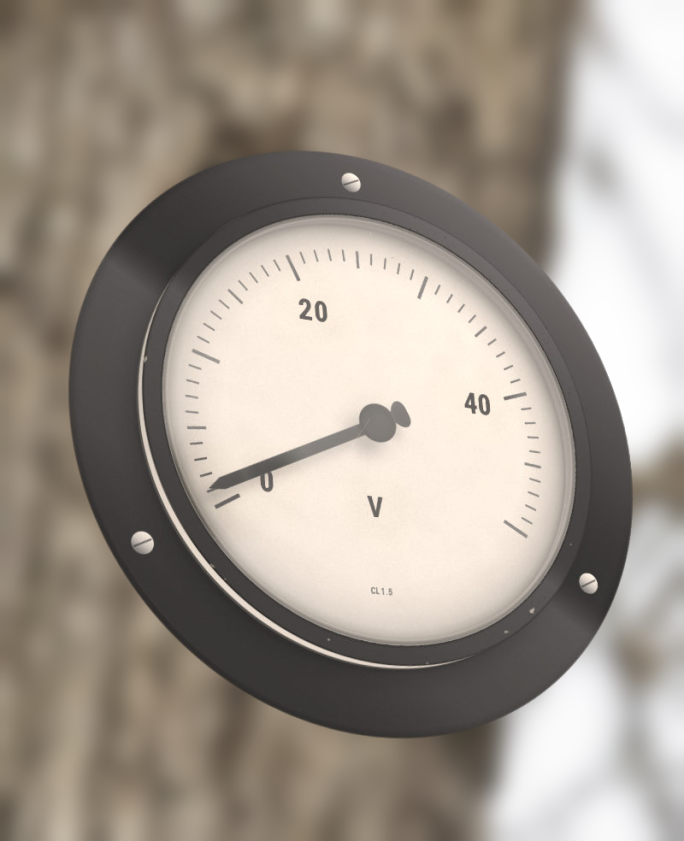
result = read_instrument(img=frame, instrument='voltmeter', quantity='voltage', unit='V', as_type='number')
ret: 1 V
